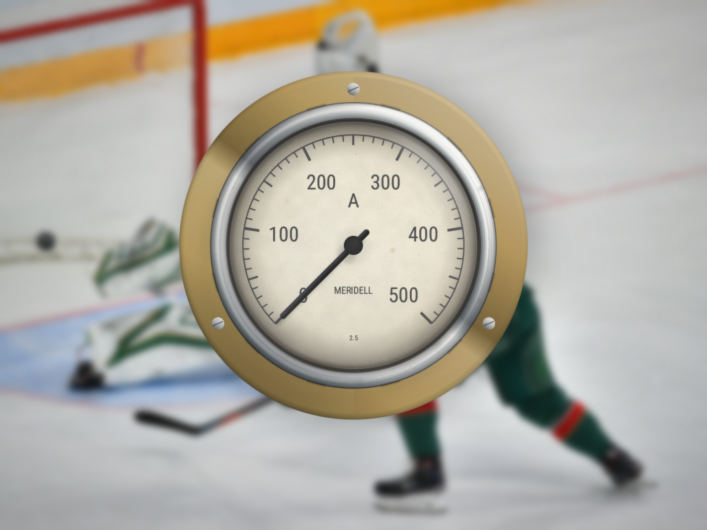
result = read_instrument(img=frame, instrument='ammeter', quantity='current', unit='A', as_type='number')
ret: 0 A
